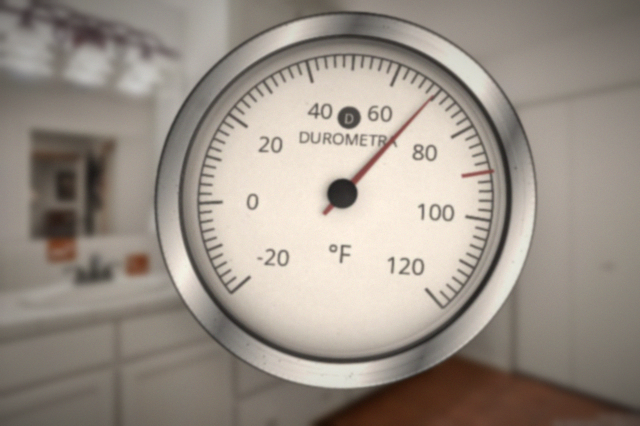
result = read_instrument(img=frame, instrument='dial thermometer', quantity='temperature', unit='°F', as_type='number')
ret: 70 °F
